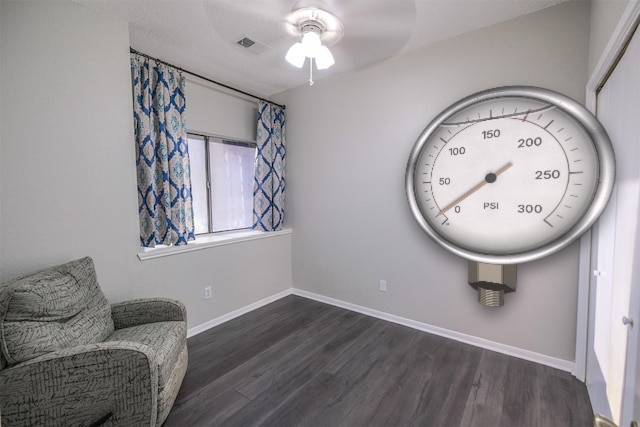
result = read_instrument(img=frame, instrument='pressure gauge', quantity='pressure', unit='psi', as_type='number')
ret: 10 psi
